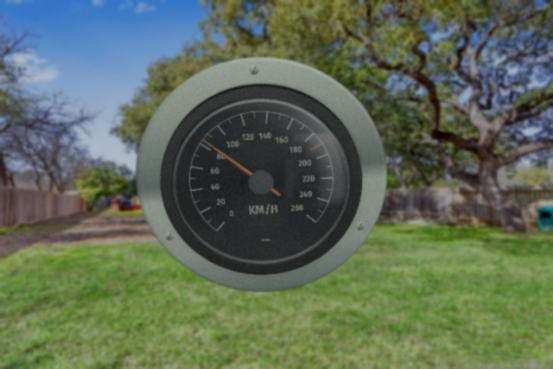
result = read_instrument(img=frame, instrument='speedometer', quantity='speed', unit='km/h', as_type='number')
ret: 85 km/h
